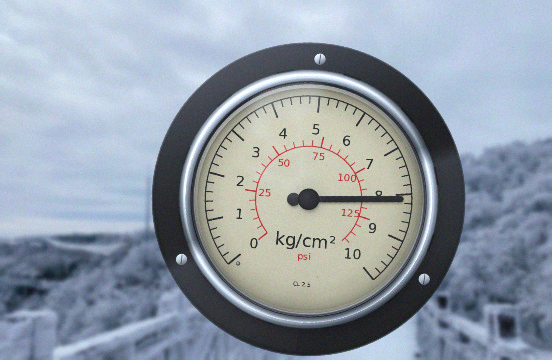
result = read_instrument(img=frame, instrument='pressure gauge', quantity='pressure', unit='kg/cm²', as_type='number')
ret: 8.1 kg/cm²
